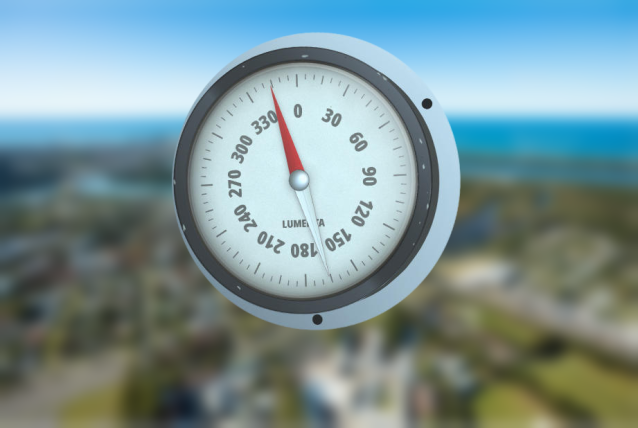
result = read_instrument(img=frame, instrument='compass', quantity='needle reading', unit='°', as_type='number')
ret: 345 °
